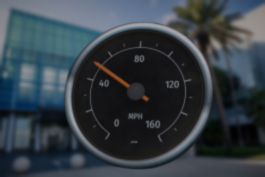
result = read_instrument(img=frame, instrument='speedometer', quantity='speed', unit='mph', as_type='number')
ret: 50 mph
